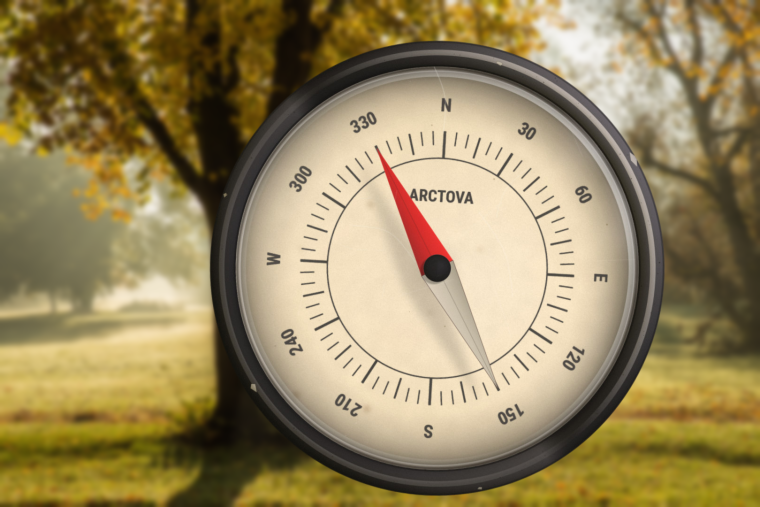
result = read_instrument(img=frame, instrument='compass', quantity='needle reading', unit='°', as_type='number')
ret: 330 °
